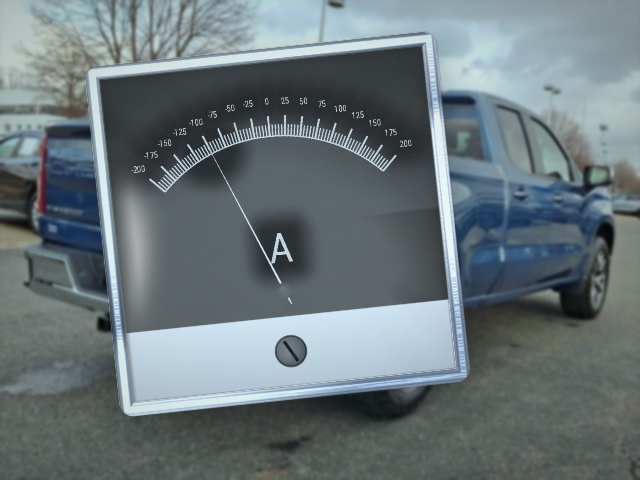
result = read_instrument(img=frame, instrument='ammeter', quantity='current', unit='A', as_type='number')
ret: -100 A
